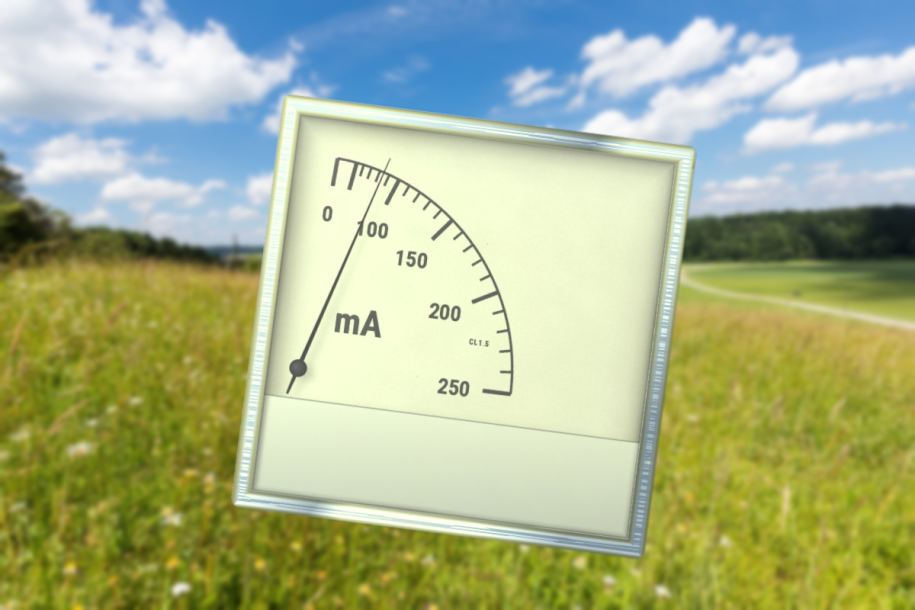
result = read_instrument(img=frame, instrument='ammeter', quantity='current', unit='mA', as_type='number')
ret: 85 mA
